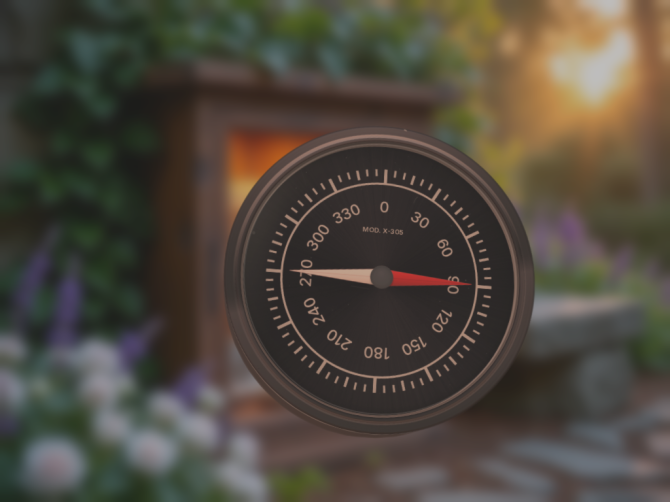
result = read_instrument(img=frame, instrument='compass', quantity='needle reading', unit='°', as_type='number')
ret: 90 °
